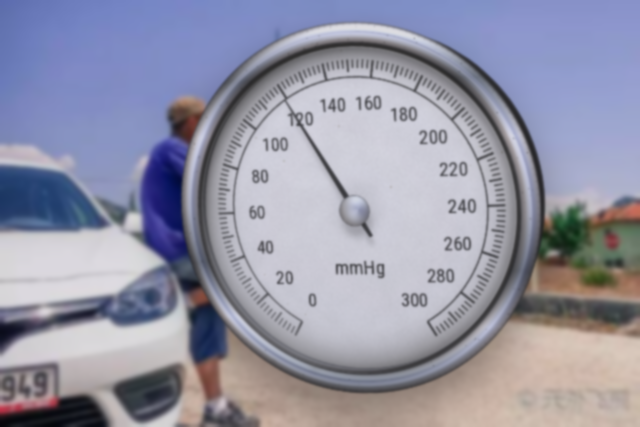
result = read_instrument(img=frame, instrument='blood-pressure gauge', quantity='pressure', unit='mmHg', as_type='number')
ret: 120 mmHg
